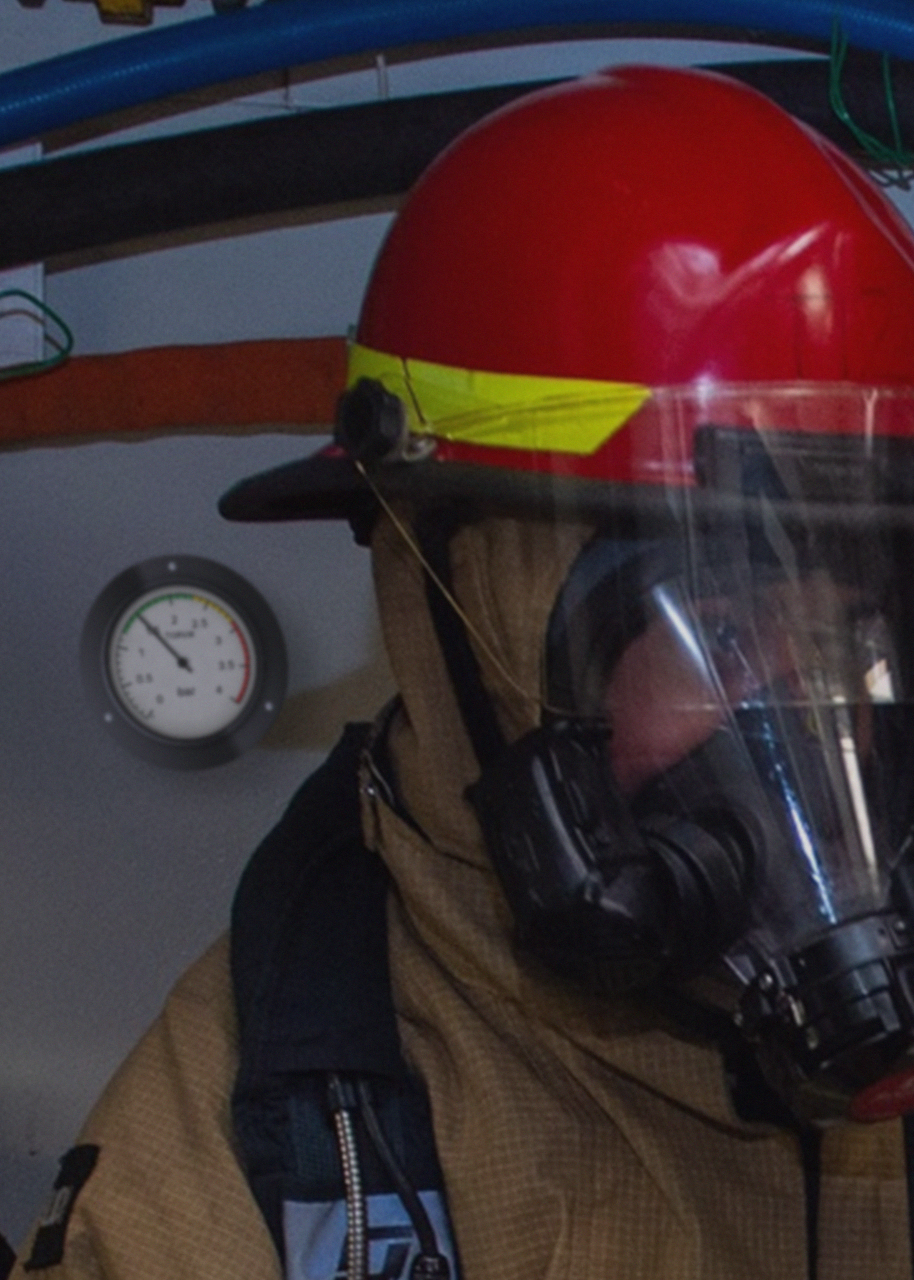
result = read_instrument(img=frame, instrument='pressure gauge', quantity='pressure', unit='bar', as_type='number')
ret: 1.5 bar
